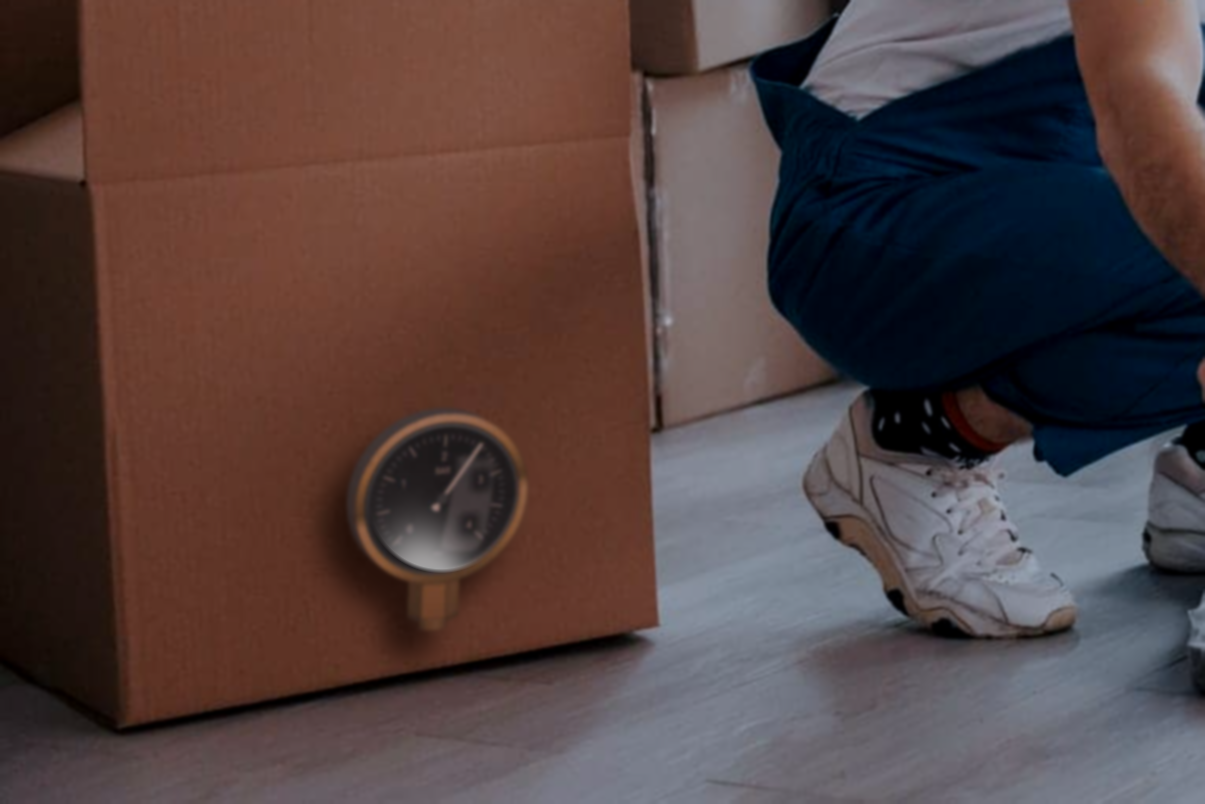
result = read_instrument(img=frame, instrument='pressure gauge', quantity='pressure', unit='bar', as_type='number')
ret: 2.5 bar
